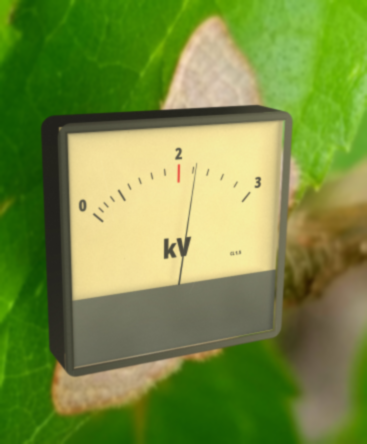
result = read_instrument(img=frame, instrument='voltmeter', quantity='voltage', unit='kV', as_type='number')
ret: 2.2 kV
